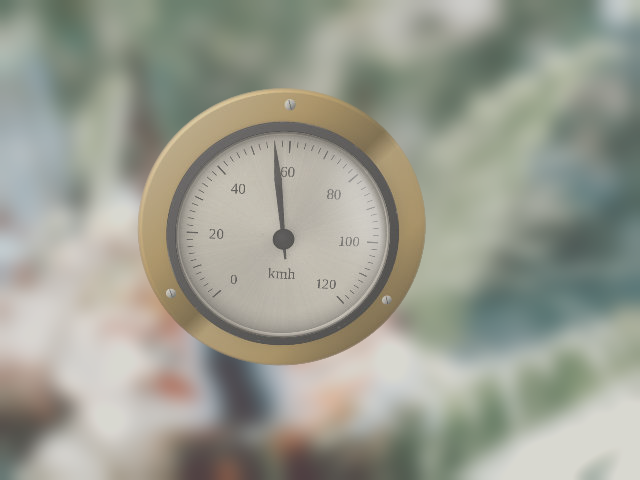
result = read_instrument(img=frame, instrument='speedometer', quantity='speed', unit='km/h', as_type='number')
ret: 56 km/h
